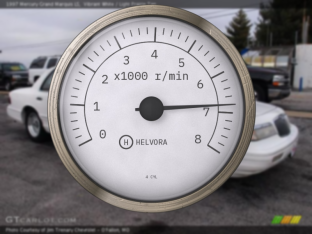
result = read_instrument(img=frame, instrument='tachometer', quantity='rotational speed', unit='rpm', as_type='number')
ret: 6800 rpm
